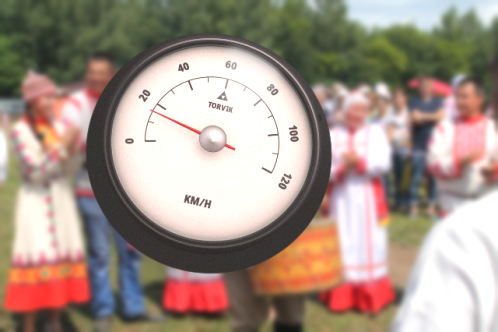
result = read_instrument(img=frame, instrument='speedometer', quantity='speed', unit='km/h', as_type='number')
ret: 15 km/h
